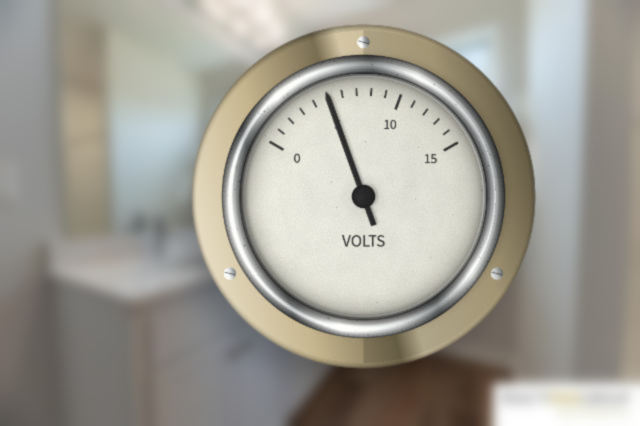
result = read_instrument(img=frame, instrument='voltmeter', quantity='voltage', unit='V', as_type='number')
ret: 5 V
